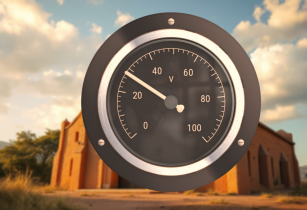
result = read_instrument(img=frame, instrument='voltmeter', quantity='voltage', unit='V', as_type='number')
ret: 28 V
